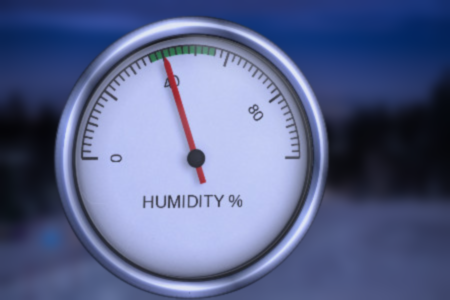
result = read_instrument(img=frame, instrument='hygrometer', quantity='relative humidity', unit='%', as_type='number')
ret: 40 %
